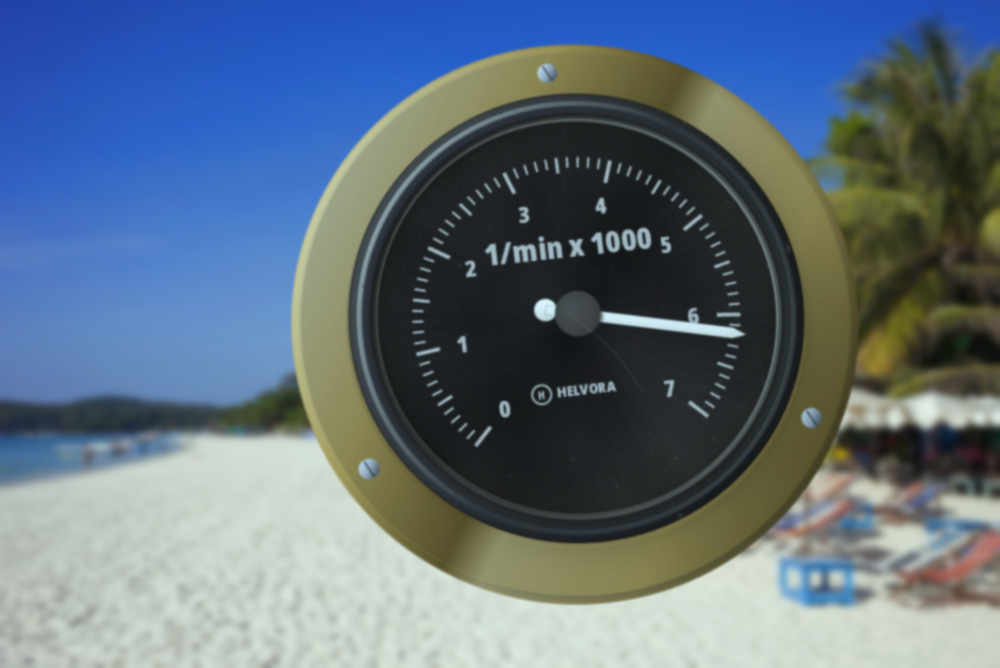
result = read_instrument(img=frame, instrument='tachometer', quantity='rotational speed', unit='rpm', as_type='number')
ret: 6200 rpm
